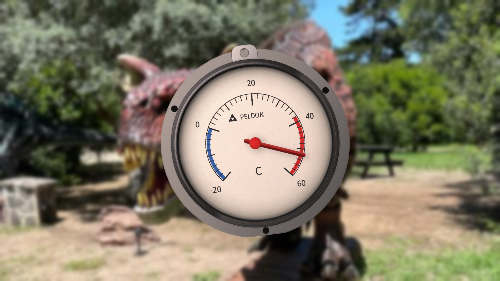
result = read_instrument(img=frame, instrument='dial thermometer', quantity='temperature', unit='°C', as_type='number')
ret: 52 °C
